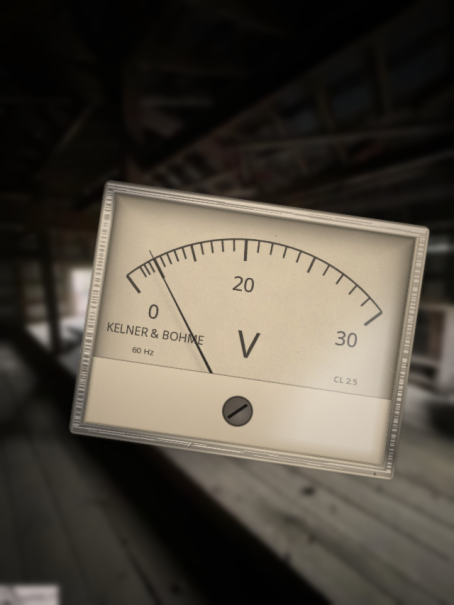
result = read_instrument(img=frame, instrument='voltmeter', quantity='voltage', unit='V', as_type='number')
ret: 10 V
